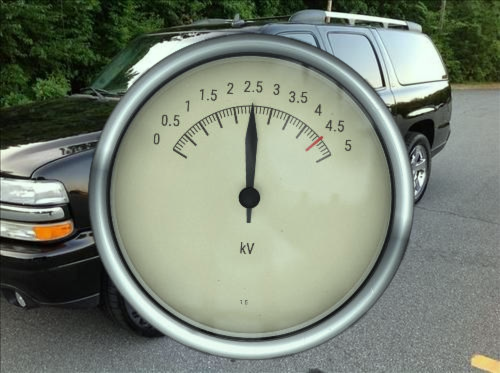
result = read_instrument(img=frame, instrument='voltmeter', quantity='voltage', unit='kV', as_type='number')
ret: 2.5 kV
